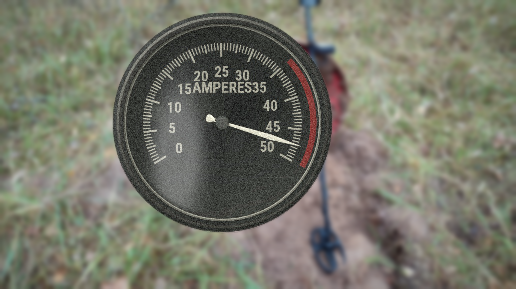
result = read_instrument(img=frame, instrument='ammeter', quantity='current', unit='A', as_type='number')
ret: 47.5 A
